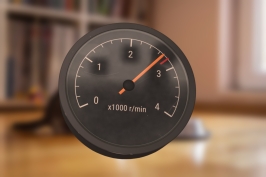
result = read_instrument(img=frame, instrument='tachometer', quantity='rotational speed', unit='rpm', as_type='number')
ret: 2700 rpm
